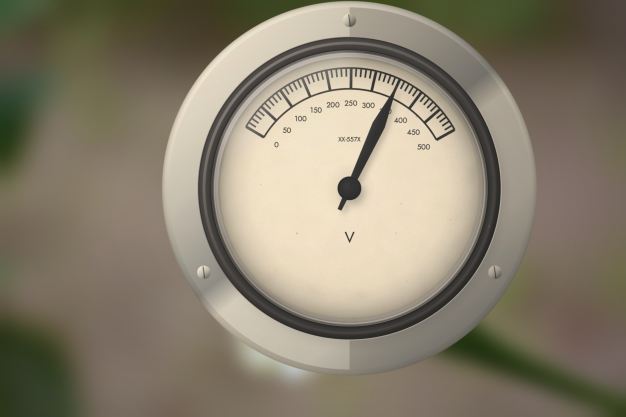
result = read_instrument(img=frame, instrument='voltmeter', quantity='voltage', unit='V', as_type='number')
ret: 350 V
